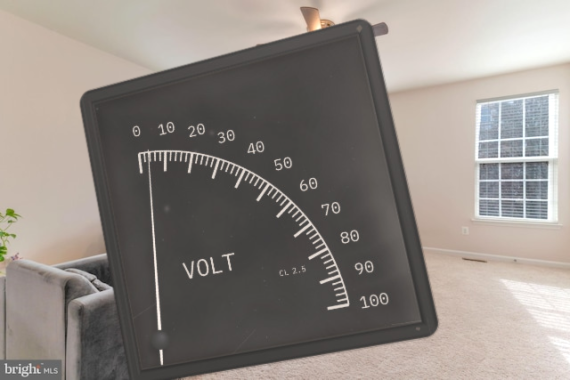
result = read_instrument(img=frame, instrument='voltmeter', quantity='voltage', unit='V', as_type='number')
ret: 4 V
